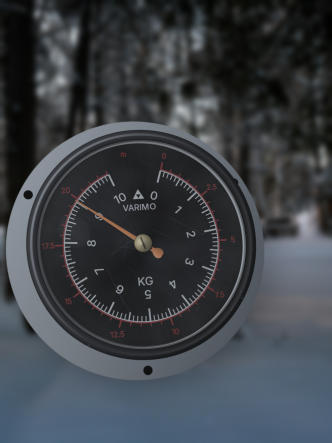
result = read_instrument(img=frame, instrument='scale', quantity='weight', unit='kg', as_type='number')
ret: 9 kg
